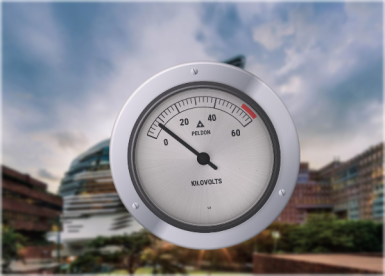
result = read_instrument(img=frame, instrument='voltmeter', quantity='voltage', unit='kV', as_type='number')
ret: 8 kV
